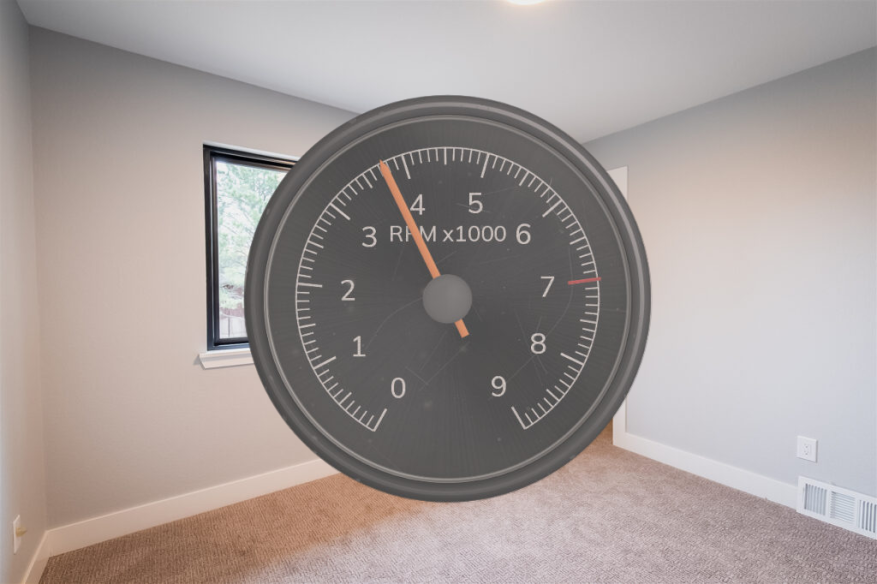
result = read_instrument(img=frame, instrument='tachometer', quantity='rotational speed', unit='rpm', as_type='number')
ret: 3750 rpm
